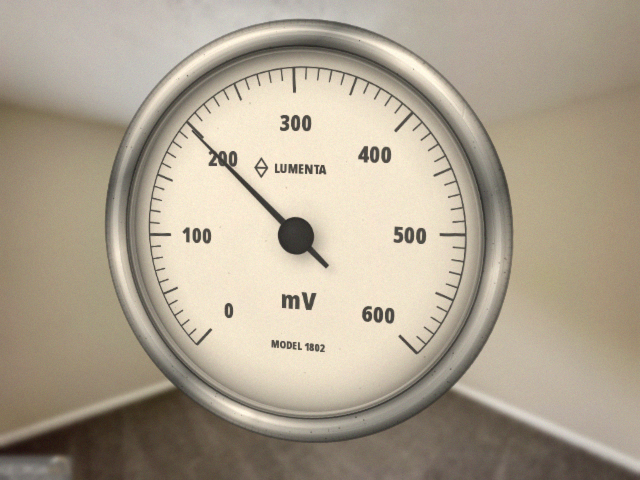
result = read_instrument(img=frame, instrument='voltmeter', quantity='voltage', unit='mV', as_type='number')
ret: 200 mV
